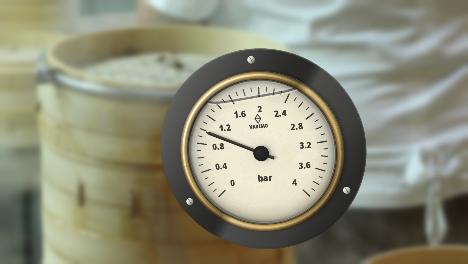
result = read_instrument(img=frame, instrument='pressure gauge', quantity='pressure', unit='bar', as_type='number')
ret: 1 bar
